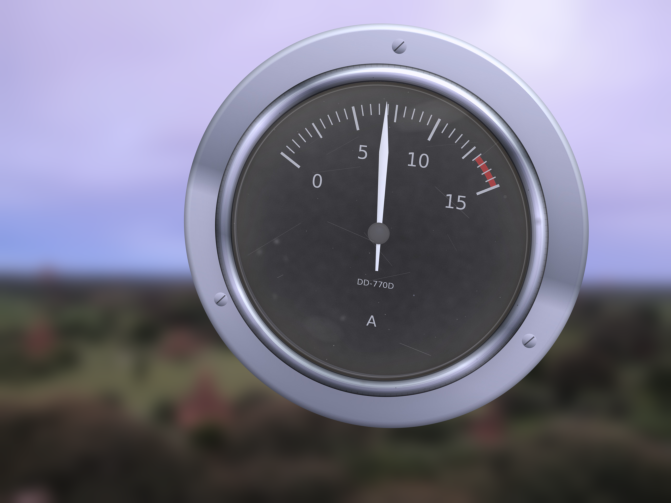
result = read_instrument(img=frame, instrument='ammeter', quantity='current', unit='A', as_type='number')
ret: 7 A
